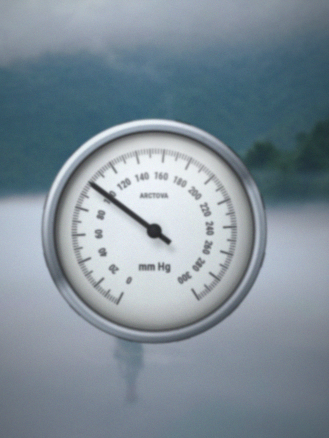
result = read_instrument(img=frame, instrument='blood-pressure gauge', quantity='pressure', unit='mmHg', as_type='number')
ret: 100 mmHg
